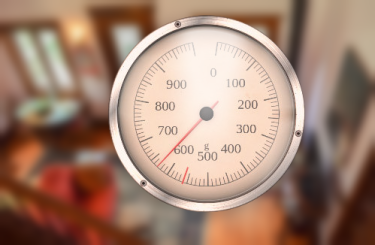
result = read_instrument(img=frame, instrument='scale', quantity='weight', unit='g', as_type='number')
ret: 630 g
